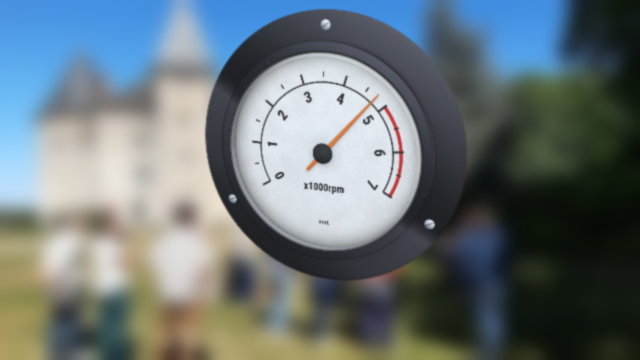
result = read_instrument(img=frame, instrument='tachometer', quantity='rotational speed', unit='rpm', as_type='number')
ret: 4750 rpm
